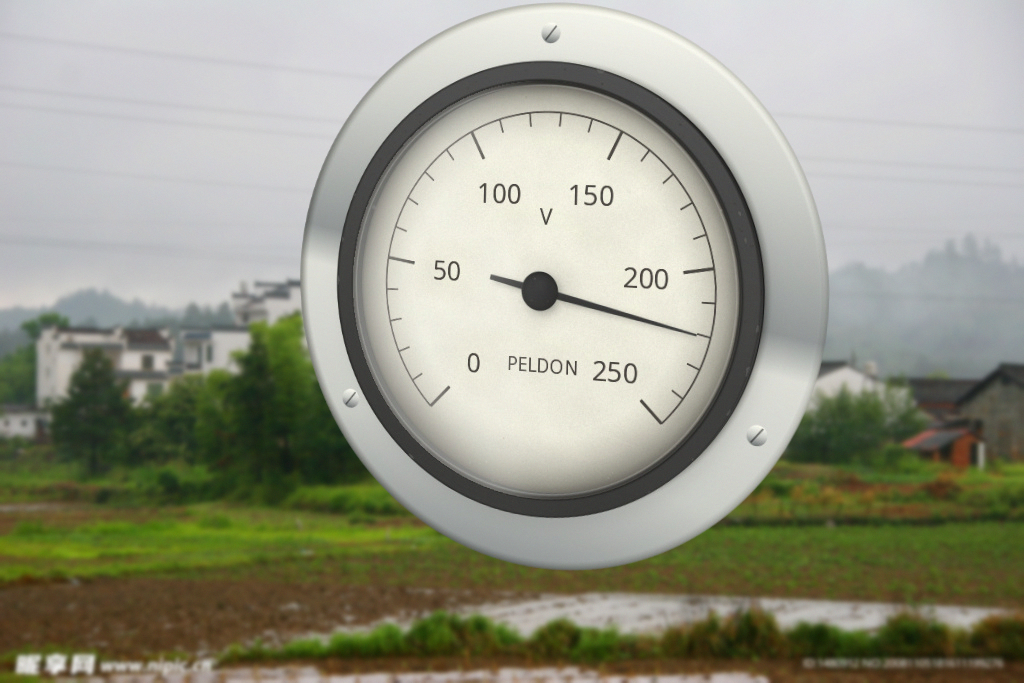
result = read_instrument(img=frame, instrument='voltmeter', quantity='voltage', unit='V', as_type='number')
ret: 220 V
